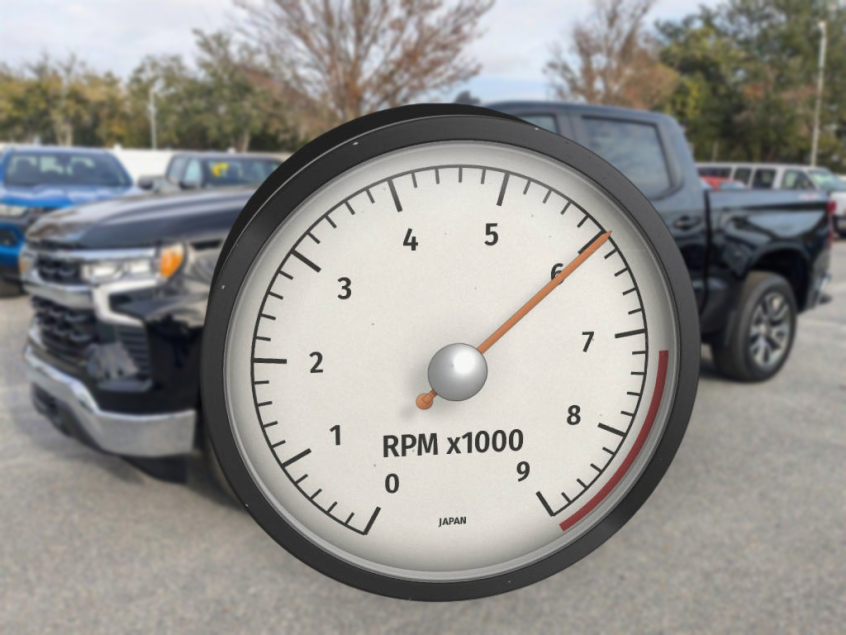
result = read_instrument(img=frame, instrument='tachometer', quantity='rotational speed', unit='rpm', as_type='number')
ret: 6000 rpm
